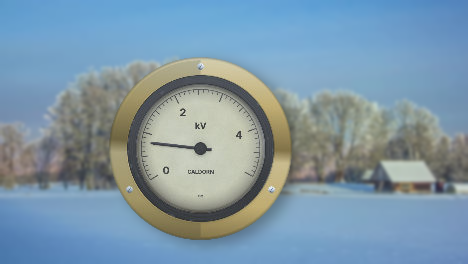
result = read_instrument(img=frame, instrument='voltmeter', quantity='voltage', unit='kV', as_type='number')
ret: 0.8 kV
